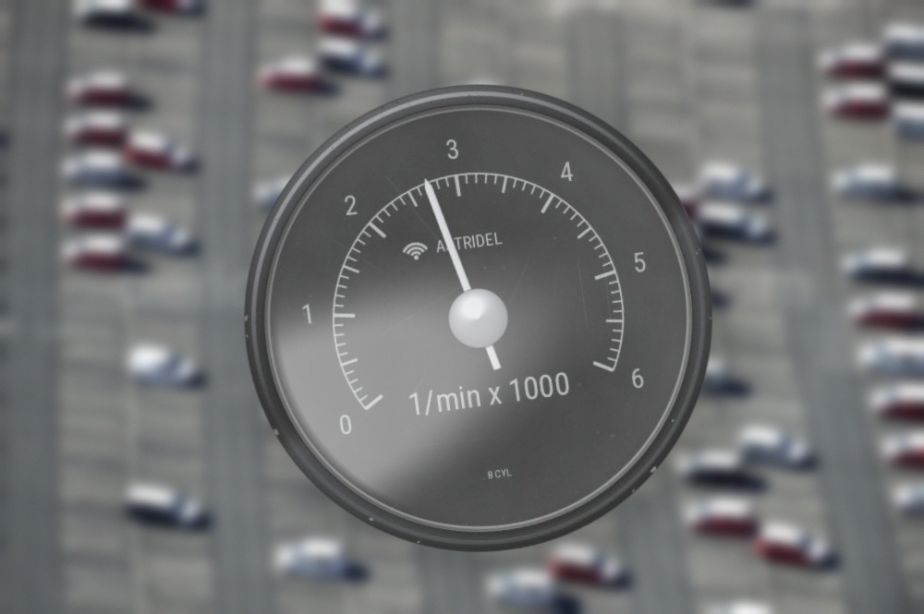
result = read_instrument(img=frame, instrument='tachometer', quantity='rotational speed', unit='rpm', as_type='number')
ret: 2700 rpm
